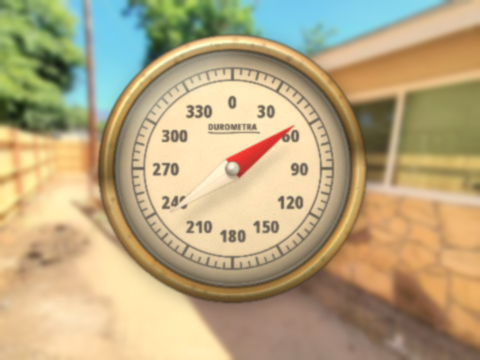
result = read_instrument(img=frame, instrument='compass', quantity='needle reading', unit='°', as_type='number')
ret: 55 °
